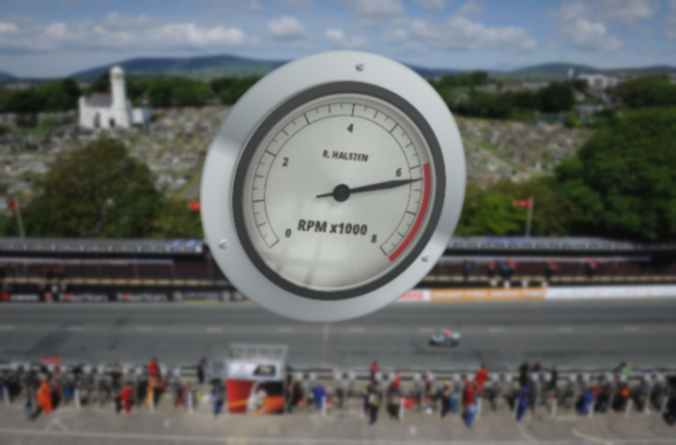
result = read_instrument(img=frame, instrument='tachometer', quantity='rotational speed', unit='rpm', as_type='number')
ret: 6250 rpm
